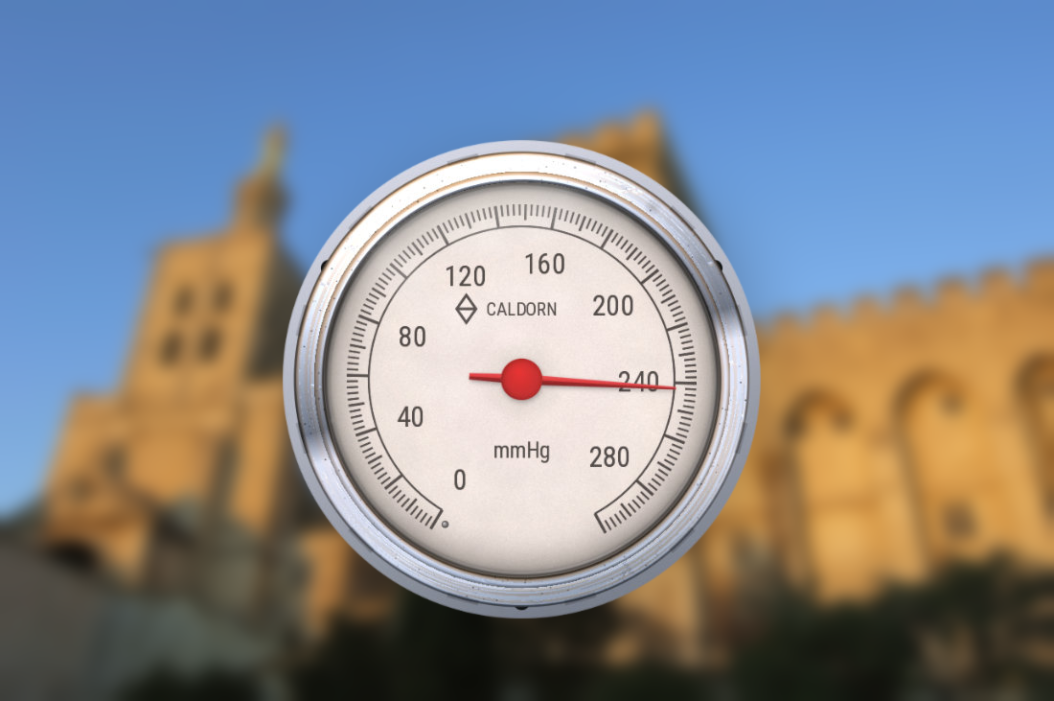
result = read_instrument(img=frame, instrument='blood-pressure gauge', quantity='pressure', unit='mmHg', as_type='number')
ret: 242 mmHg
